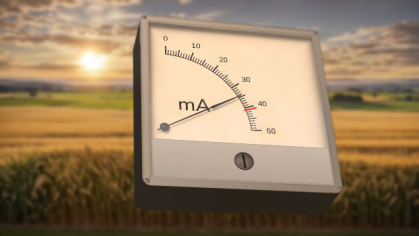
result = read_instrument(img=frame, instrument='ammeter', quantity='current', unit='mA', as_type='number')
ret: 35 mA
